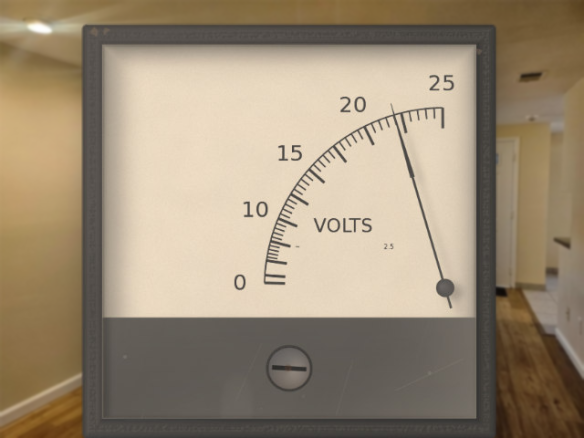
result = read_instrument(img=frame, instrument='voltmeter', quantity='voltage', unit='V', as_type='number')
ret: 22 V
